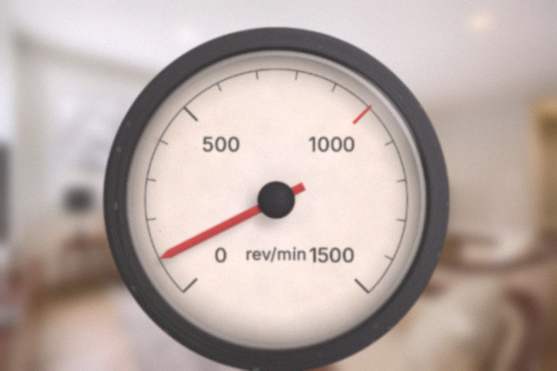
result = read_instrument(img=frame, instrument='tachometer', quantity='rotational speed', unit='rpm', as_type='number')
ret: 100 rpm
